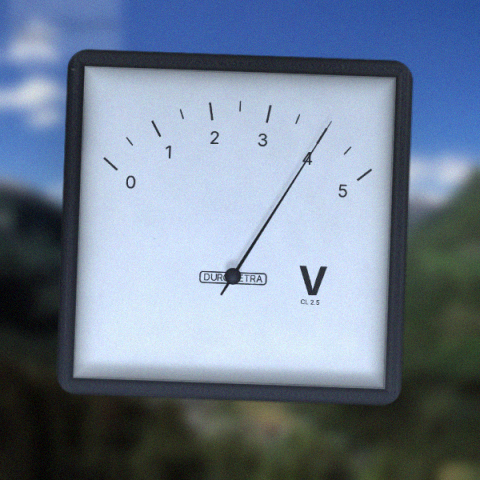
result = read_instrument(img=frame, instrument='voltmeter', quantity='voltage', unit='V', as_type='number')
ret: 4 V
